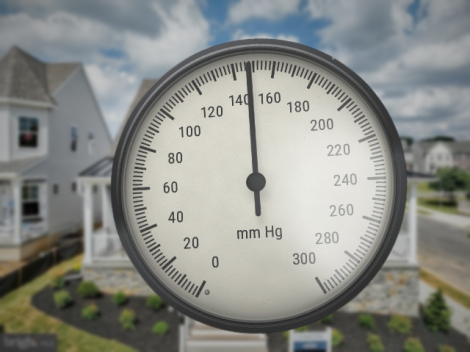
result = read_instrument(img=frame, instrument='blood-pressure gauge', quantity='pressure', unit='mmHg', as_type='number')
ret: 148 mmHg
